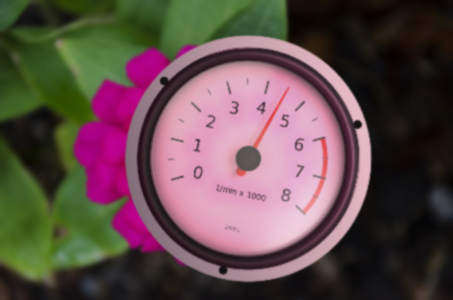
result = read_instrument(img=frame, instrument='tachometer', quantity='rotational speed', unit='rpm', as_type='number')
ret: 4500 rpm
